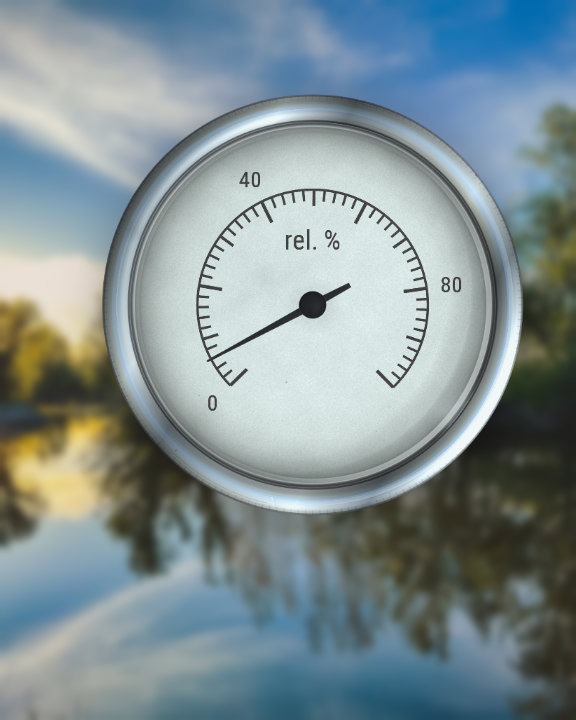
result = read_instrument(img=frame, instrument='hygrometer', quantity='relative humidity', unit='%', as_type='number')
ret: 6 %
